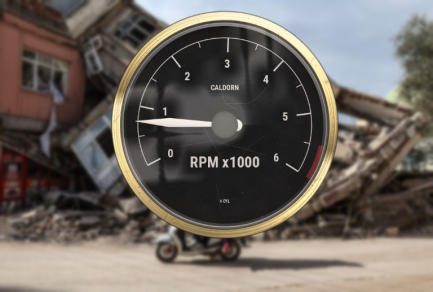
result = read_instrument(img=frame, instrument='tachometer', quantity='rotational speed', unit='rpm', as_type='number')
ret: 750 rpm
